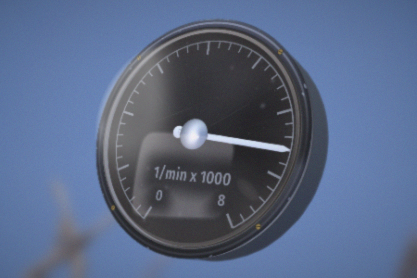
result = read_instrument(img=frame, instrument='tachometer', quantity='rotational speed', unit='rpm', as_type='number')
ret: 6600 rpm
